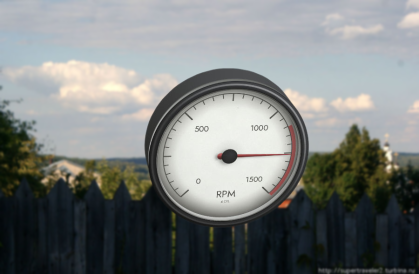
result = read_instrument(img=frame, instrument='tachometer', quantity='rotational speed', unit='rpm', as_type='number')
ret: 1250 rpm
